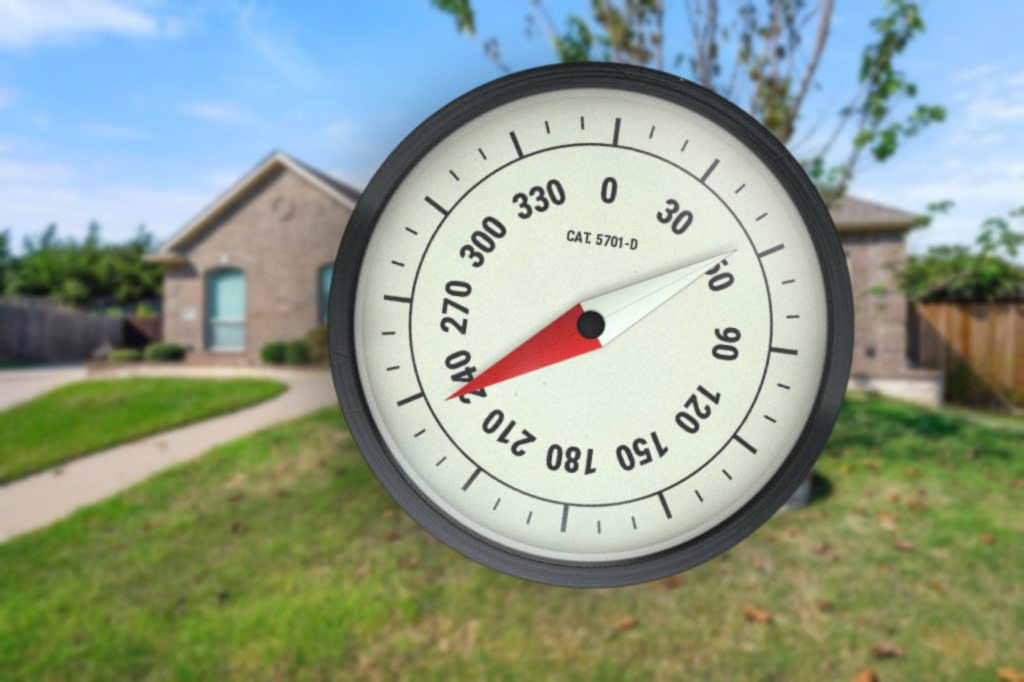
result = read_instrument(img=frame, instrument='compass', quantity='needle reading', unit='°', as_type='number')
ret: 235 °
